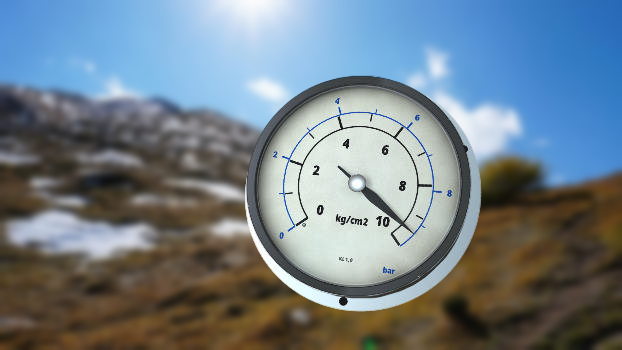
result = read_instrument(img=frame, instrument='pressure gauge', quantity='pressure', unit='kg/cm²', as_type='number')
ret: 9.5 kg/cm²
